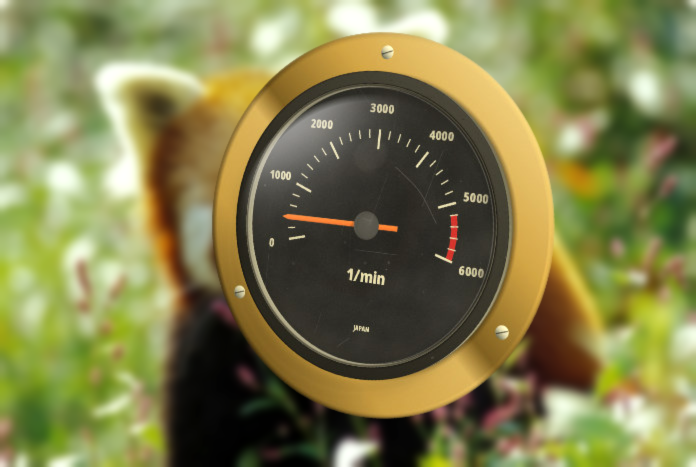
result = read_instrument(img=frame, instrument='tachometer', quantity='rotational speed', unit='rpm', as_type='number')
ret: 400 rpm
